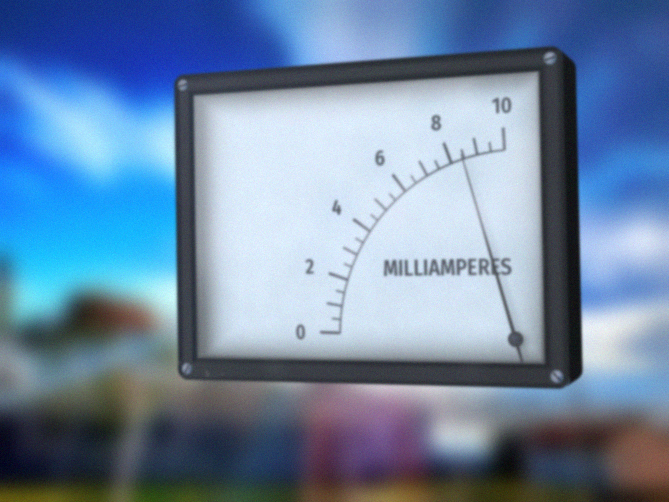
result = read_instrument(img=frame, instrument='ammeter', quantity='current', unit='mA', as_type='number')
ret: 8.5 mA
